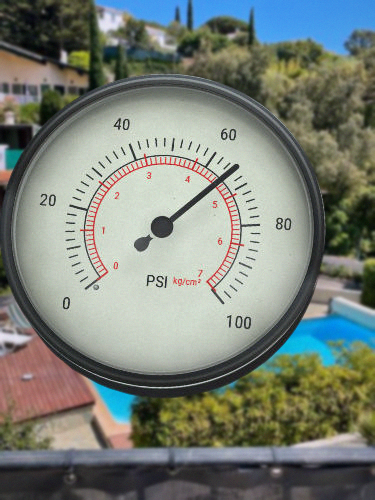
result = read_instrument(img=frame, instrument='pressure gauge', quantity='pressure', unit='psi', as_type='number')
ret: 66 psi
